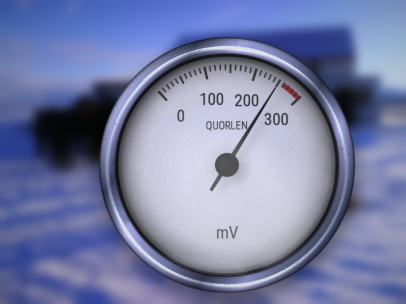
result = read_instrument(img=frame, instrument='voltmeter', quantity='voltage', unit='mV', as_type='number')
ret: 250 mV
